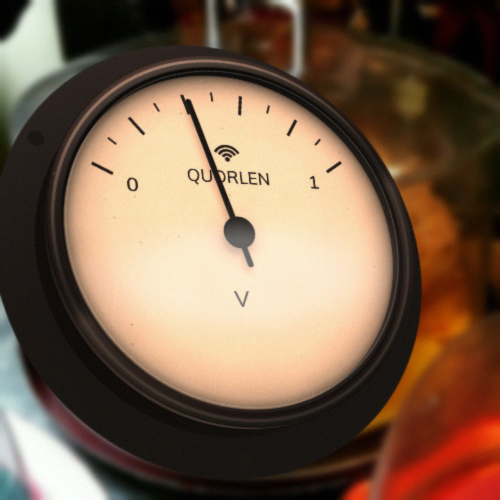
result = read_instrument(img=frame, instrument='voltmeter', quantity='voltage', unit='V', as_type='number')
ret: 0.4 V
